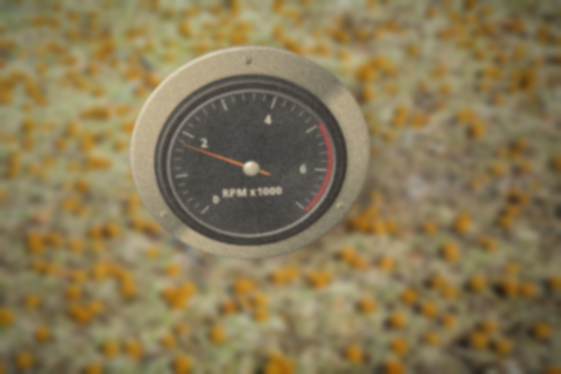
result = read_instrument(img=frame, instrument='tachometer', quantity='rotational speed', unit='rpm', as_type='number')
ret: 1800 rpm
